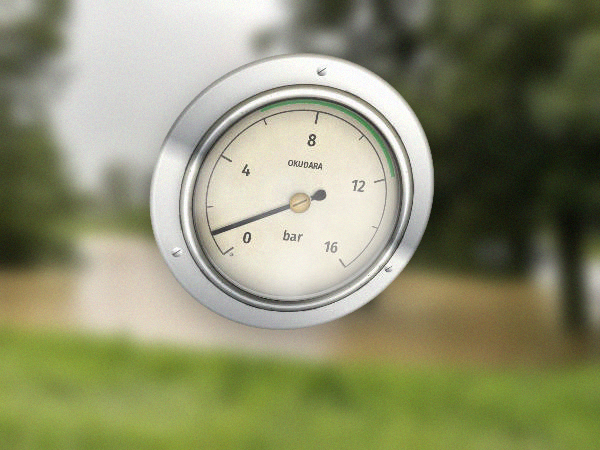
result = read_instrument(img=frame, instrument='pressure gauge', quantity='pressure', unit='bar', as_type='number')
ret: 1 bar
